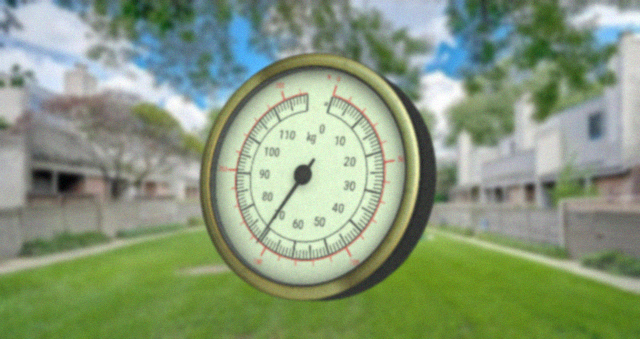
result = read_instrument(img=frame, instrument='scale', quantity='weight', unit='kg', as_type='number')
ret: 70 kg
